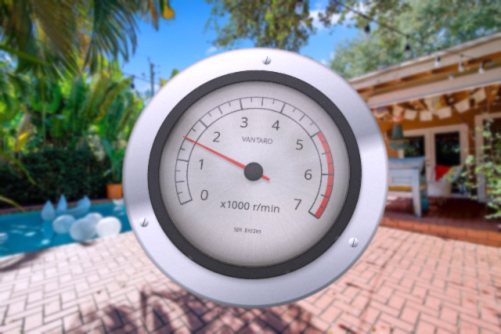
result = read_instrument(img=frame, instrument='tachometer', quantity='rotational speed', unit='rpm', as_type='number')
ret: 1500 rpm
